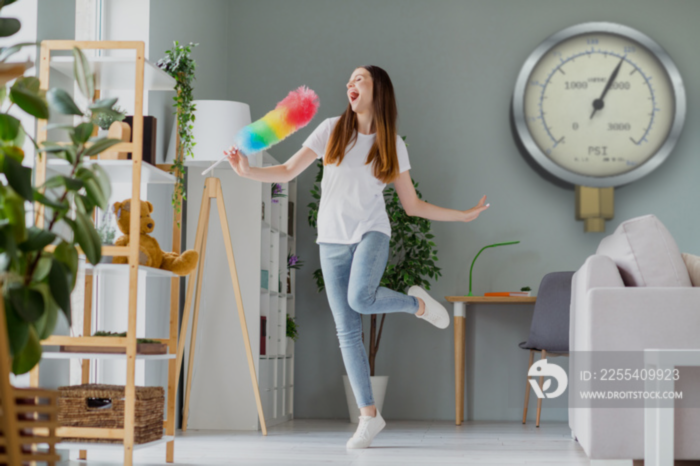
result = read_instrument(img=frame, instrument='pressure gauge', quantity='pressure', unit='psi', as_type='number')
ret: 1800 psi
